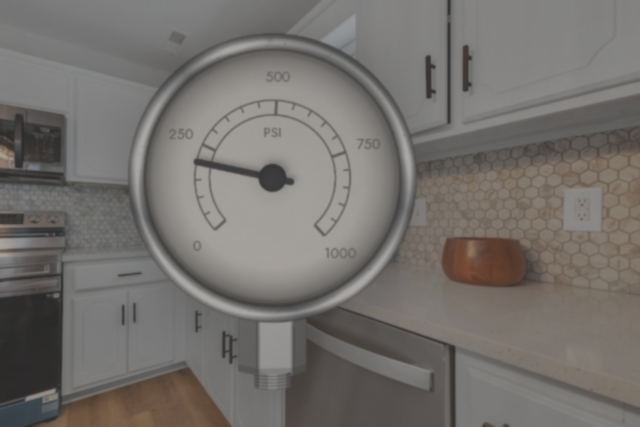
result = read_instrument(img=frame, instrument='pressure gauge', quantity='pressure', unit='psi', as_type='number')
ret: 200 psi
